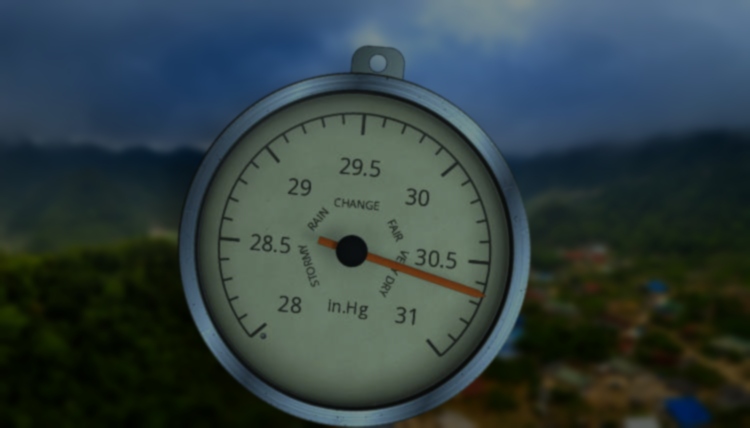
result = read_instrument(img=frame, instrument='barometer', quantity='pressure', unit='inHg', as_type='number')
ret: 30.65 inHg
